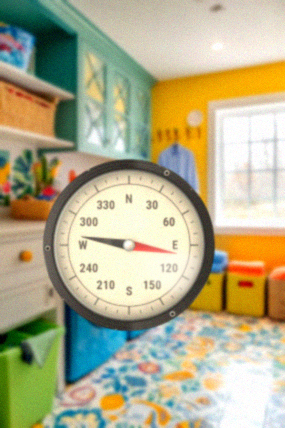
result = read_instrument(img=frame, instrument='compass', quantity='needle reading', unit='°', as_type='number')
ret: 100 °
